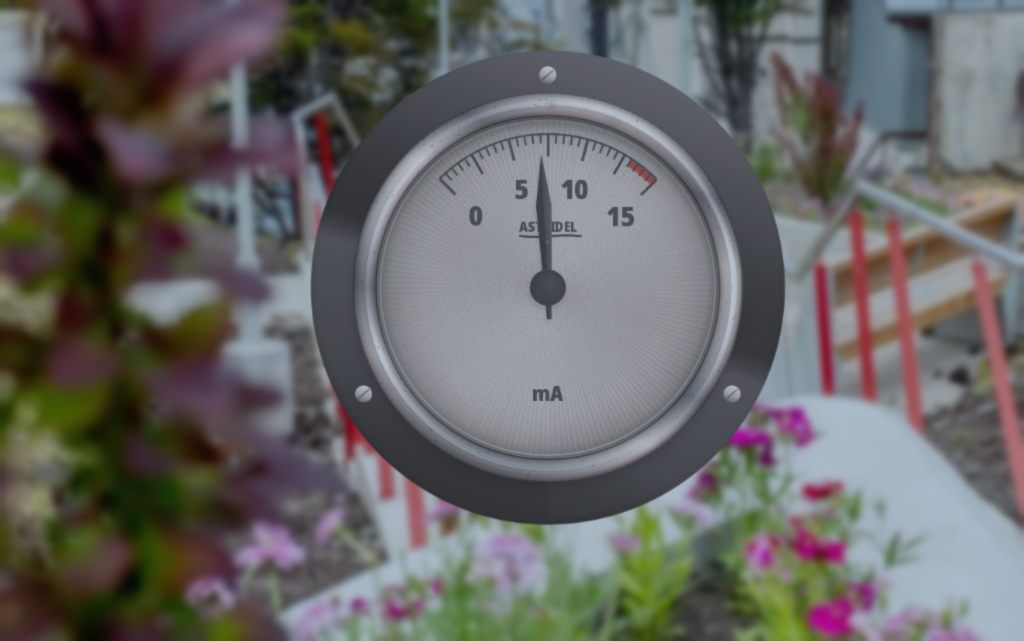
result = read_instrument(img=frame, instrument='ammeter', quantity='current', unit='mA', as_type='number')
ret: 7 mA
